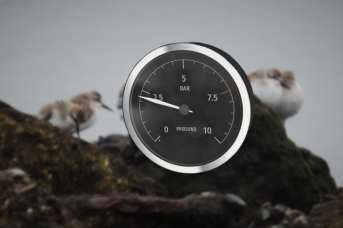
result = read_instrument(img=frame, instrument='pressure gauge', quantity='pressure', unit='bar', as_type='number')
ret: 2.25 bar
